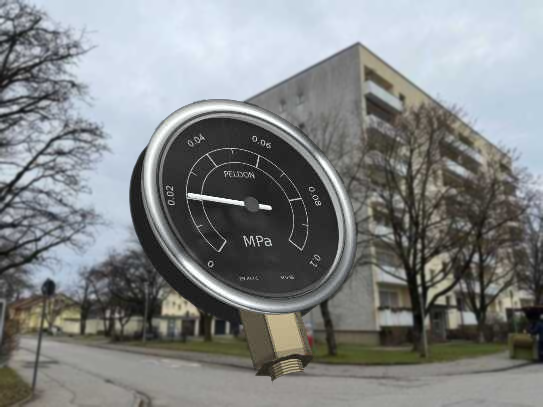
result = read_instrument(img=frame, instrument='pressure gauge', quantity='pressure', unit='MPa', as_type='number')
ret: 0.02 MPa
